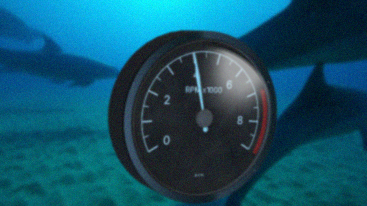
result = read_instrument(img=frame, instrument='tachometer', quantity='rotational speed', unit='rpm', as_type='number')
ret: 4000 rpm
